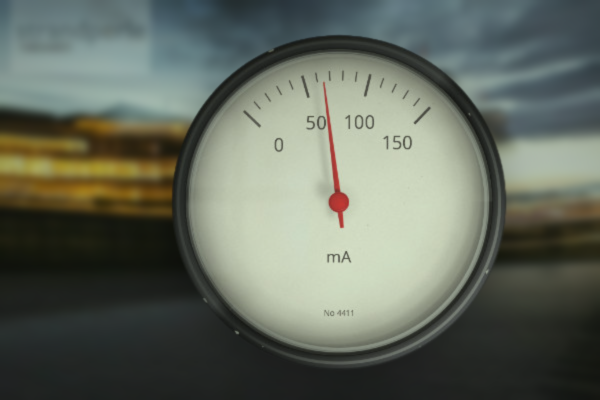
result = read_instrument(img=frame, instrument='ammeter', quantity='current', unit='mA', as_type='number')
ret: 65 mA
